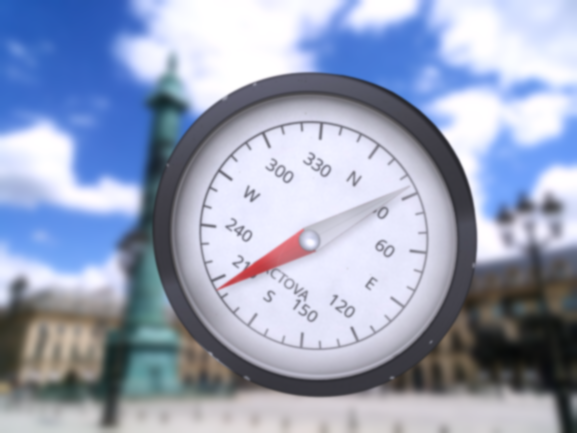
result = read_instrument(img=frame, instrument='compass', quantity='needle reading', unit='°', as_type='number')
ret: 205 °
